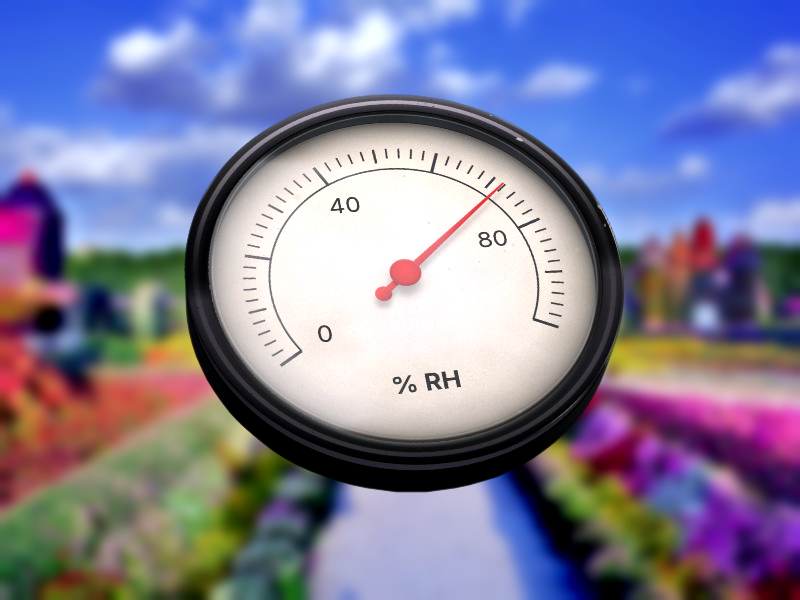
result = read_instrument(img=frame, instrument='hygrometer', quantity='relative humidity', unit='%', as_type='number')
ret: 72 %
